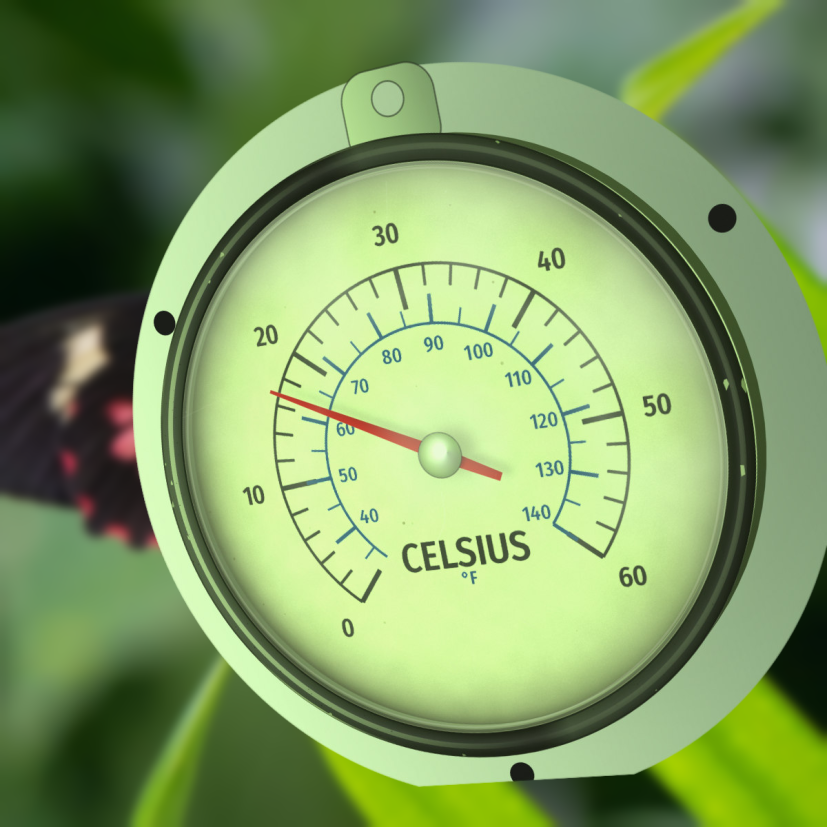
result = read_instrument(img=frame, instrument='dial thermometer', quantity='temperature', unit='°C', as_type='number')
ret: 17 °C
